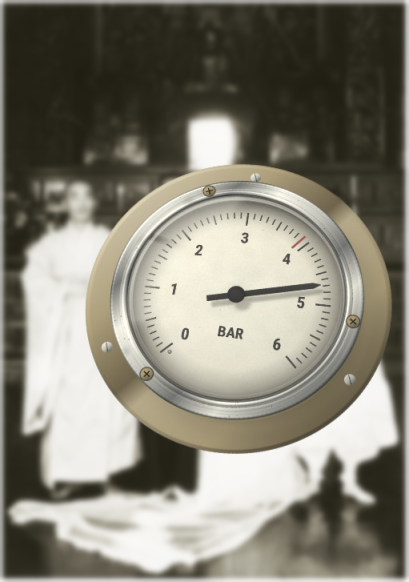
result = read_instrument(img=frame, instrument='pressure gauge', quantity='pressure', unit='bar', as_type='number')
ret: 4.7 bar
